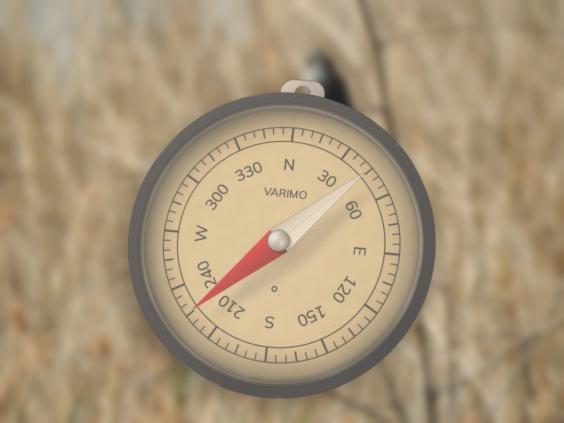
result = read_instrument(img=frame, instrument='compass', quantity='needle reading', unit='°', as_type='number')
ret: 225 °
